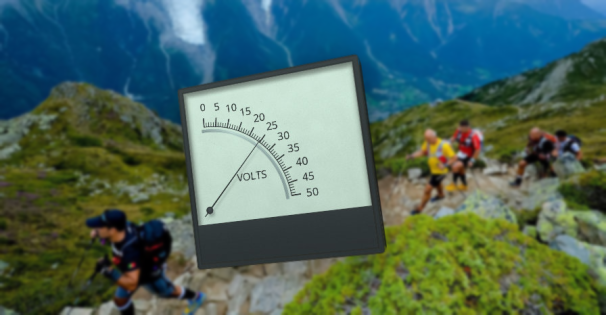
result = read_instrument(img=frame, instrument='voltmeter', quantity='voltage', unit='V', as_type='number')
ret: 25 V
